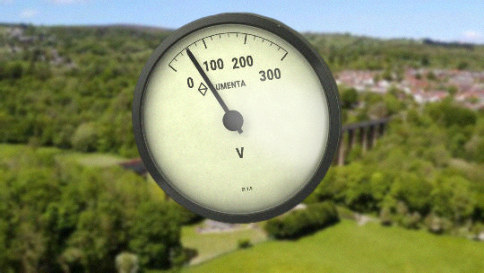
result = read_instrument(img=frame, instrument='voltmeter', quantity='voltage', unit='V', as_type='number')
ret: 60 V
